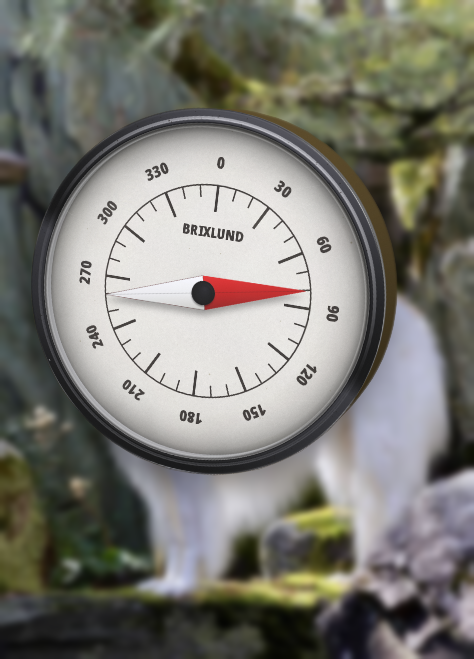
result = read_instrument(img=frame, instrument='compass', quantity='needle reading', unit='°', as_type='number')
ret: 80 °
